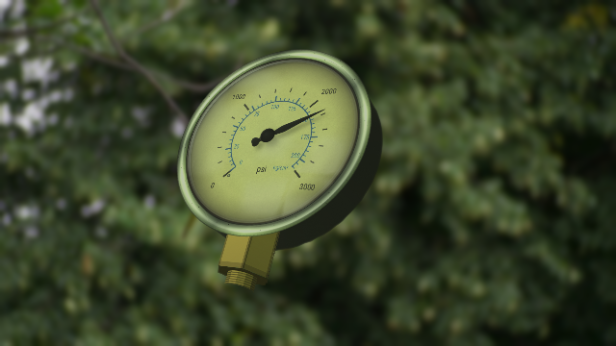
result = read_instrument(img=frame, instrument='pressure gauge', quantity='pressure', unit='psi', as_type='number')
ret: 2200 psi
